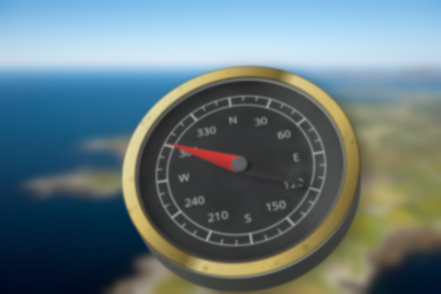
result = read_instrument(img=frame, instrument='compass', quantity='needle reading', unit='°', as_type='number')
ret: 300 °
